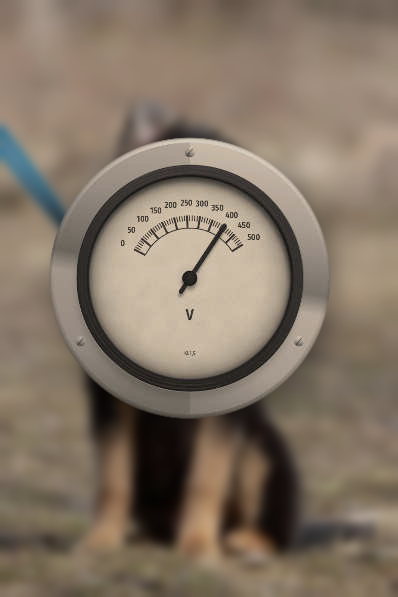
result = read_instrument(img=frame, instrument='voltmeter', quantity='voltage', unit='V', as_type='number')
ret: 400 V
